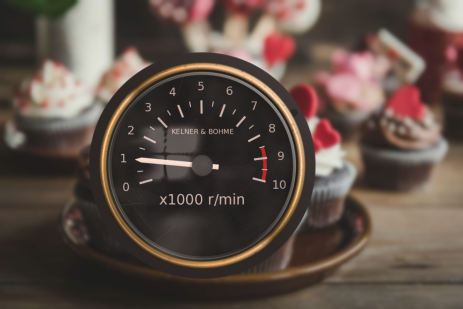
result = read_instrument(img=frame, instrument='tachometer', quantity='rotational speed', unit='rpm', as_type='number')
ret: 1000 rpm
